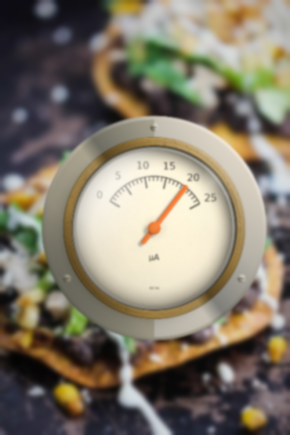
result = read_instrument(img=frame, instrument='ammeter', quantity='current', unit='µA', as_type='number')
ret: 20 µA
